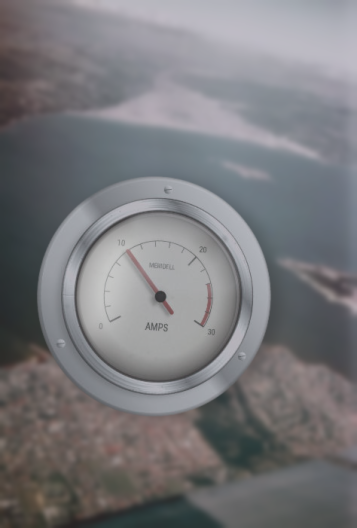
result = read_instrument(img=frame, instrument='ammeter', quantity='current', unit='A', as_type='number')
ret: 10 A
